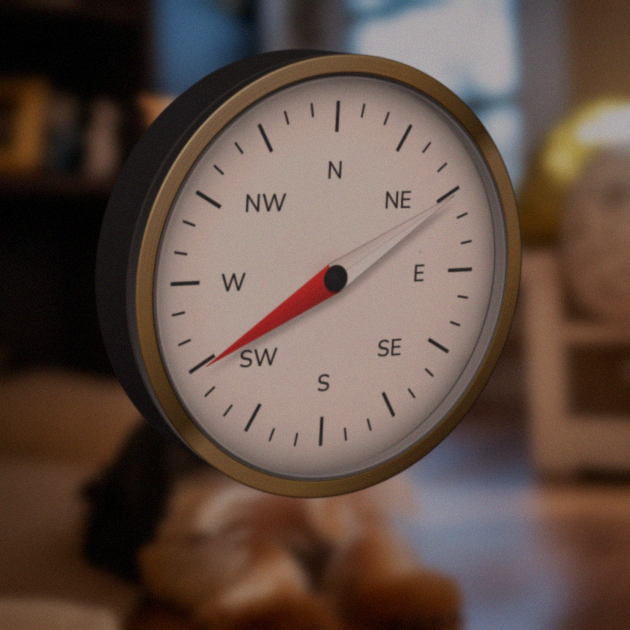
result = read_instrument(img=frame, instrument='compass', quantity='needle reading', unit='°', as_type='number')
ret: 240 °
